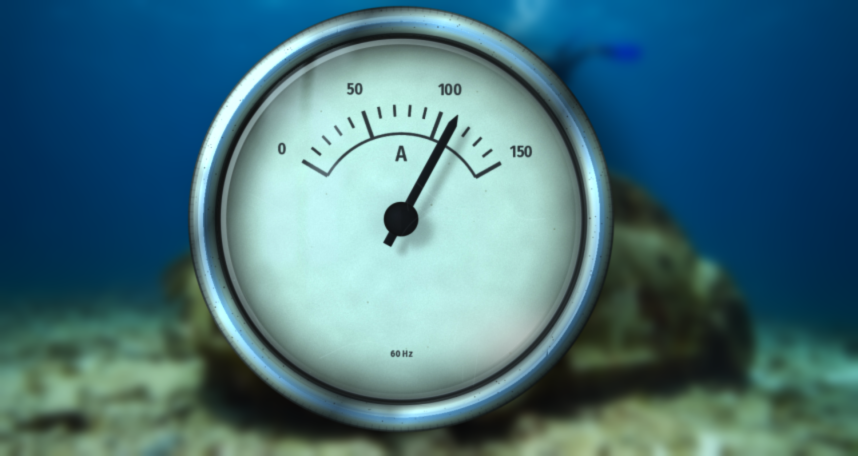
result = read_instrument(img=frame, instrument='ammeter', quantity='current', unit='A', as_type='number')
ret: 110 A
